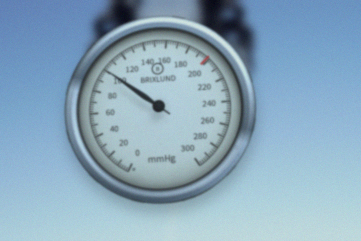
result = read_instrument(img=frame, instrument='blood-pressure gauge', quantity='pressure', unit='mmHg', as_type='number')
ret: 100 mmHg
